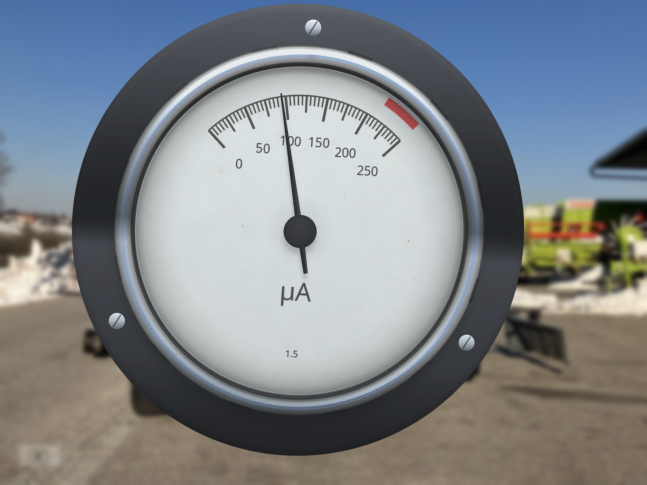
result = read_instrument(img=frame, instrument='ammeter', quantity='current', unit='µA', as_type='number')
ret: 95 µA
